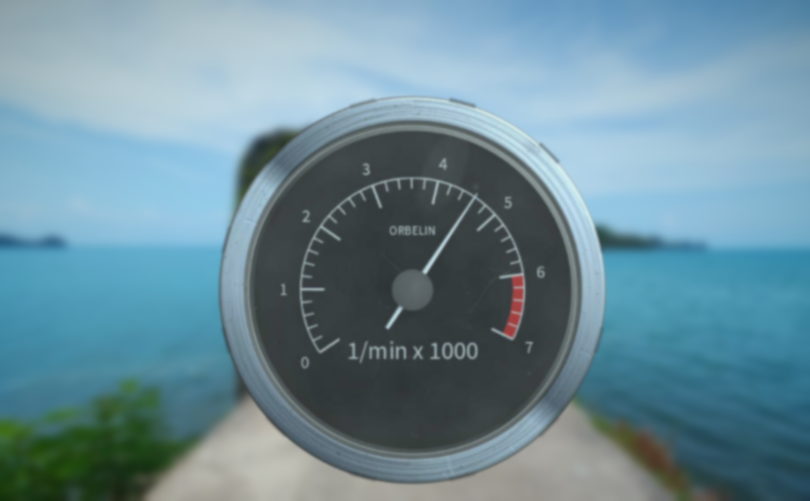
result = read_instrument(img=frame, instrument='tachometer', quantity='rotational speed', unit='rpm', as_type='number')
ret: 4600 rpm
